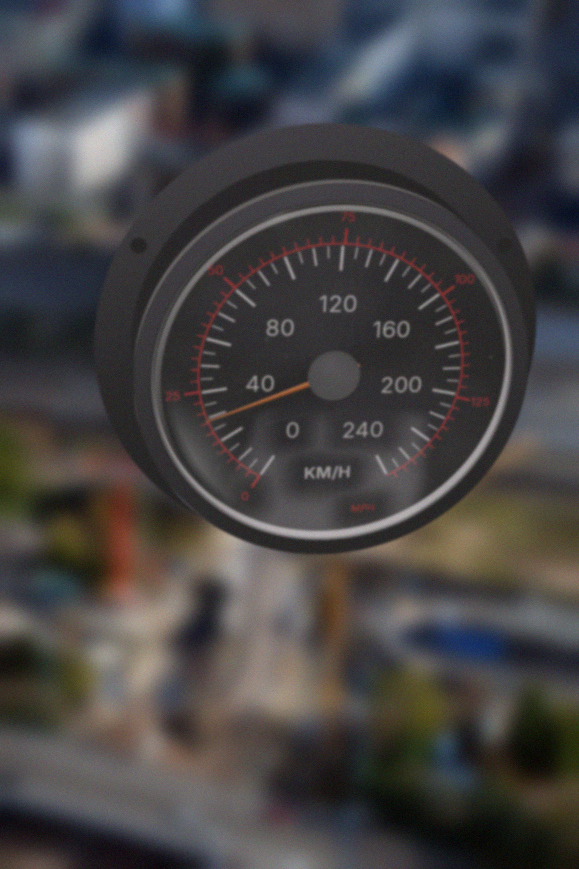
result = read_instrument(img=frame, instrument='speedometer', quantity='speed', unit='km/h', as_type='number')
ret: 30 km/h
